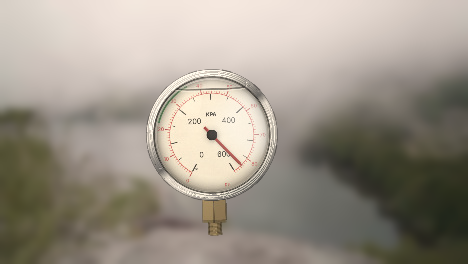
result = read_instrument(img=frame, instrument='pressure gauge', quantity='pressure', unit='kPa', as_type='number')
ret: 575 kPa
